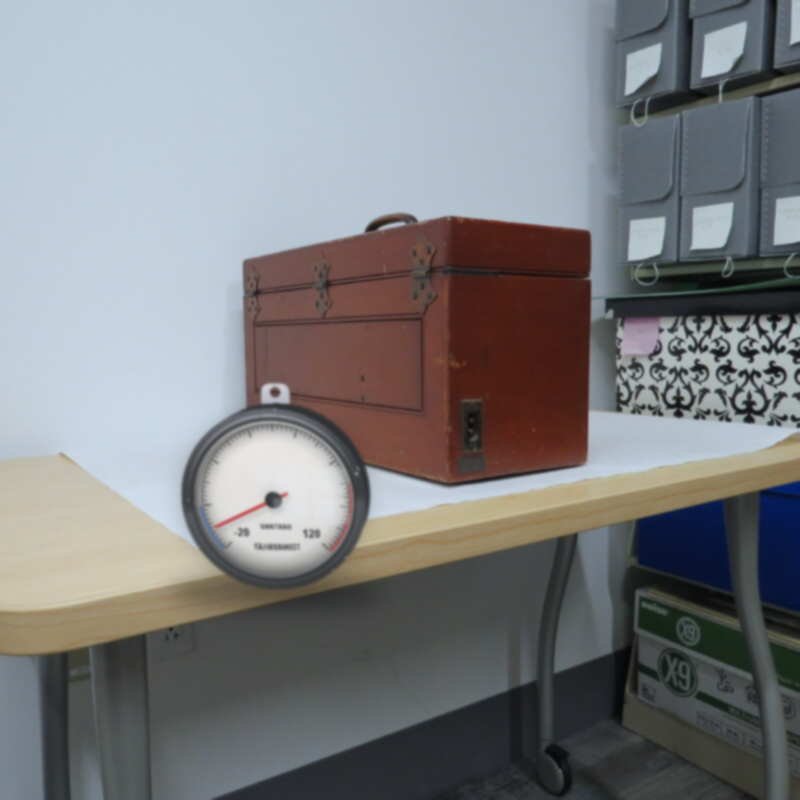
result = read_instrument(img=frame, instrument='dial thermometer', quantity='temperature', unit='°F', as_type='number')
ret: -10 °F
